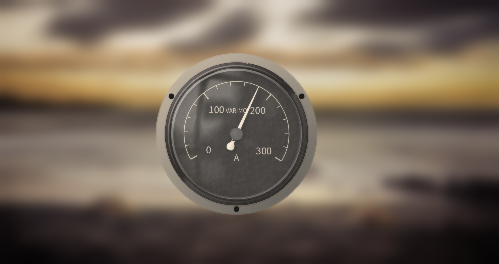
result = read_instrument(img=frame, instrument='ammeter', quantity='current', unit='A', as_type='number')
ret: 180 A
